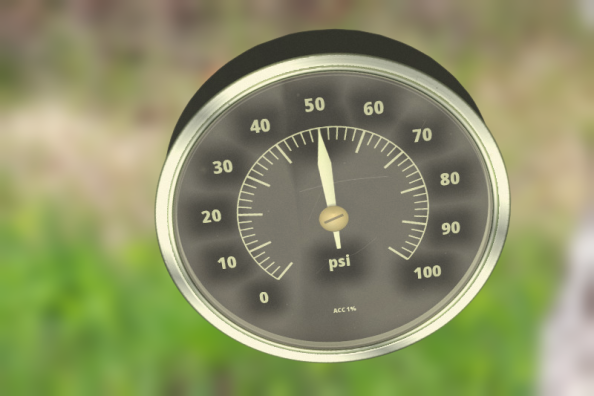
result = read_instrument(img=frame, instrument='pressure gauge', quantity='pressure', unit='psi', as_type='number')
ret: 50 psi
